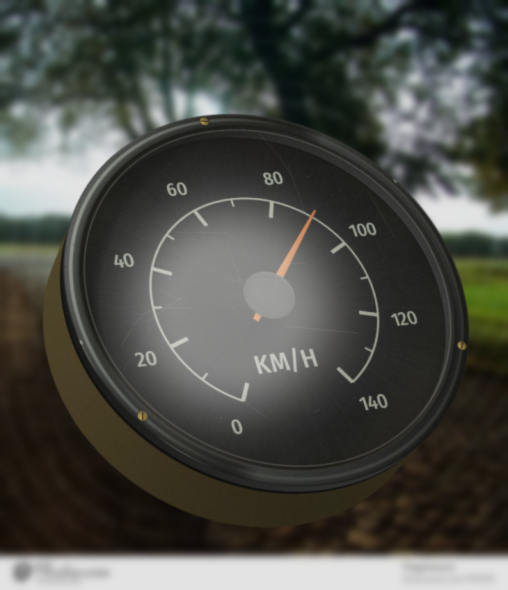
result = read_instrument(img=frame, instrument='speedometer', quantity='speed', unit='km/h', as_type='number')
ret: 90 km/h
